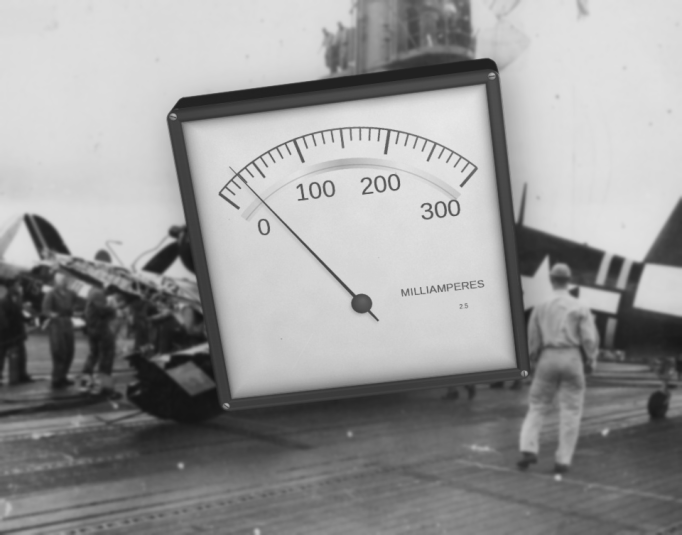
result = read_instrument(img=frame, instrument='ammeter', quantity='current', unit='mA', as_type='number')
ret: 30 mA
